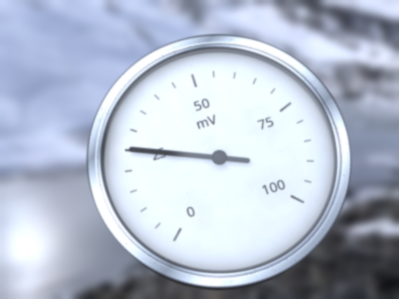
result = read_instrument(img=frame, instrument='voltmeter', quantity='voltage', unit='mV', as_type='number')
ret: 25 mV
